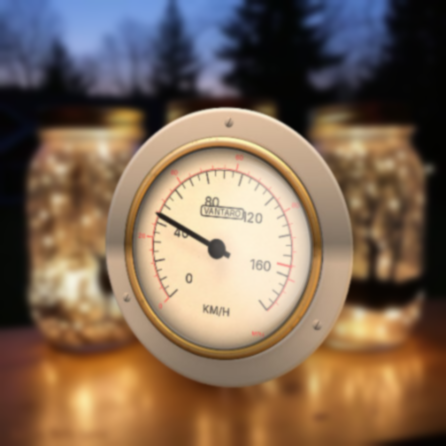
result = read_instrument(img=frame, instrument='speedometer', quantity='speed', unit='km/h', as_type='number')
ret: 45 km/h
